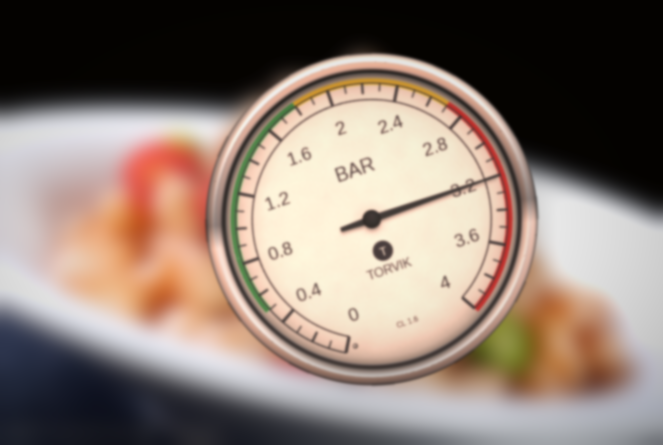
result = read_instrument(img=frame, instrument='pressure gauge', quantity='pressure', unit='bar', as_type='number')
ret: 3.2 bar
